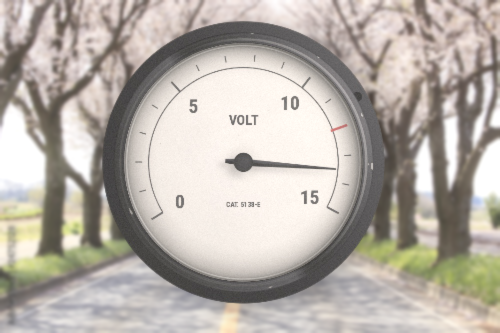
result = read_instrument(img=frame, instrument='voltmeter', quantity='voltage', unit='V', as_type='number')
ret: 13.5 V
